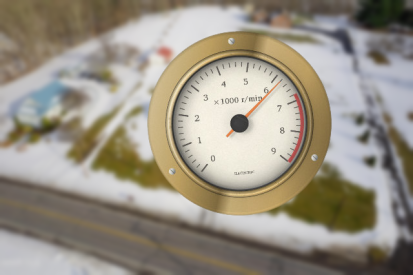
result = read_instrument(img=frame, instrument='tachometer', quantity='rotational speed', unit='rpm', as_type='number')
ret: 6200 rpm
